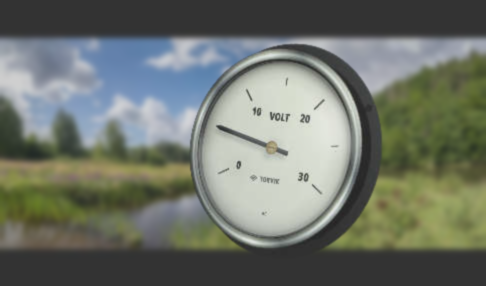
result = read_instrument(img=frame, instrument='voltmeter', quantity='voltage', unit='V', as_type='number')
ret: 5 V
